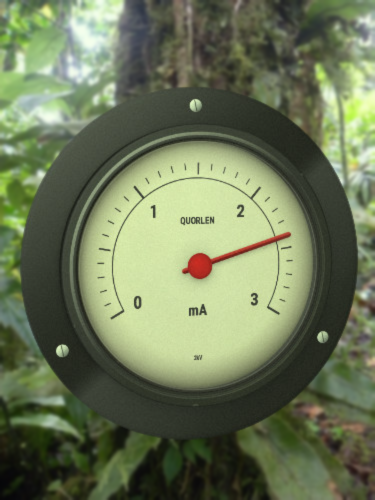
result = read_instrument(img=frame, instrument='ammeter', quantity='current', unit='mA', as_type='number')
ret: 2.4 mA
